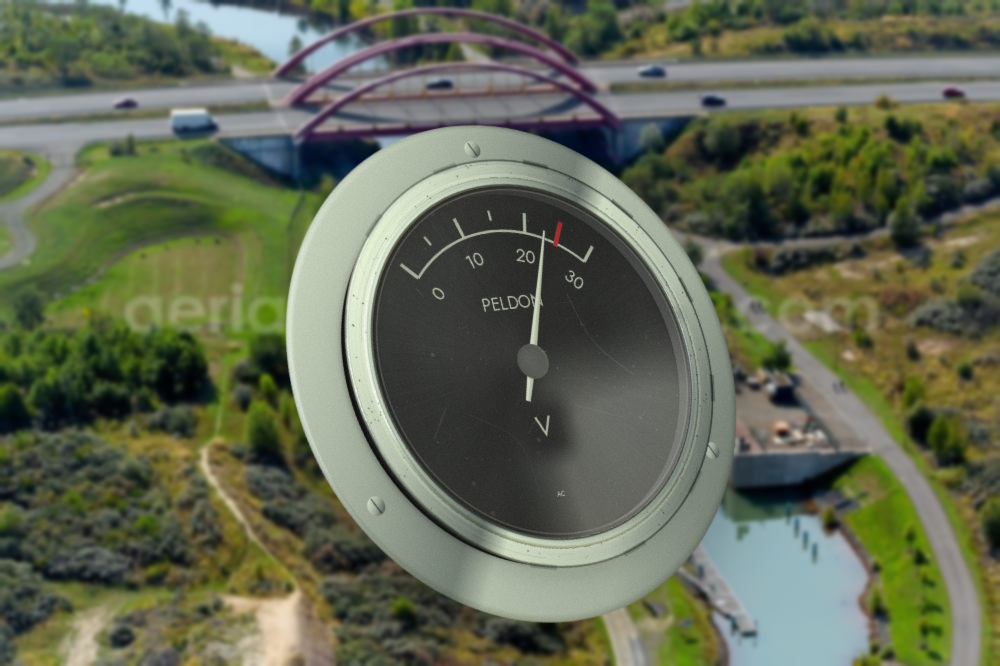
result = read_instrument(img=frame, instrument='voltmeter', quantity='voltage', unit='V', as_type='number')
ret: 22.5 V
